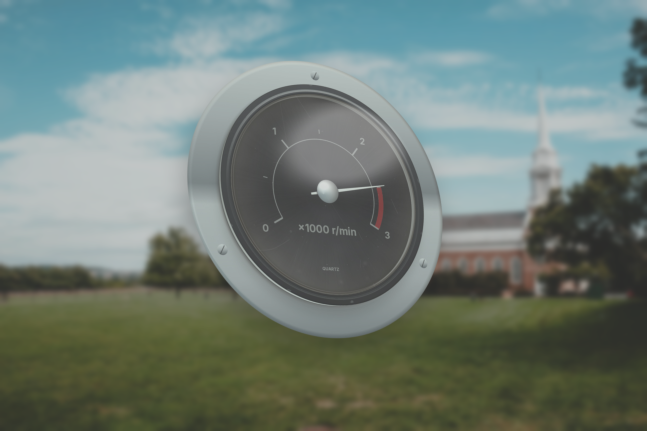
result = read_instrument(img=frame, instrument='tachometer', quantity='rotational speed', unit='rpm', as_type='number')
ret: 2500 rpm
